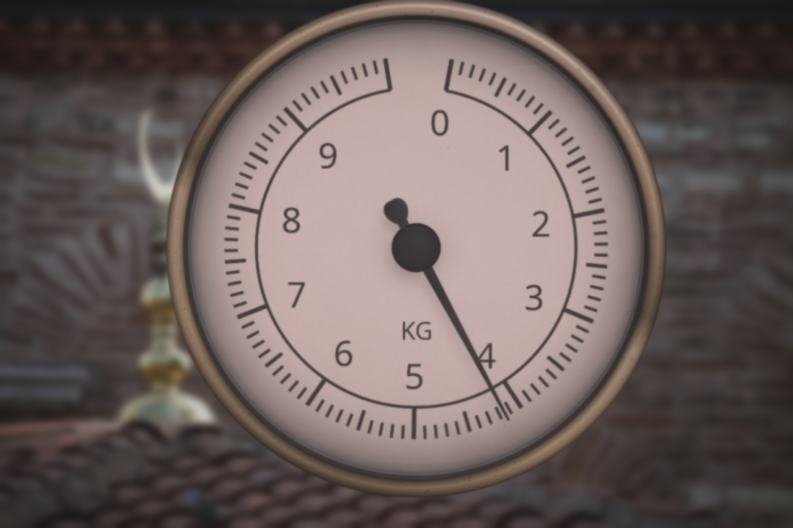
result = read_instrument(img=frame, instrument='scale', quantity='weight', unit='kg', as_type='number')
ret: 4.15 kg
